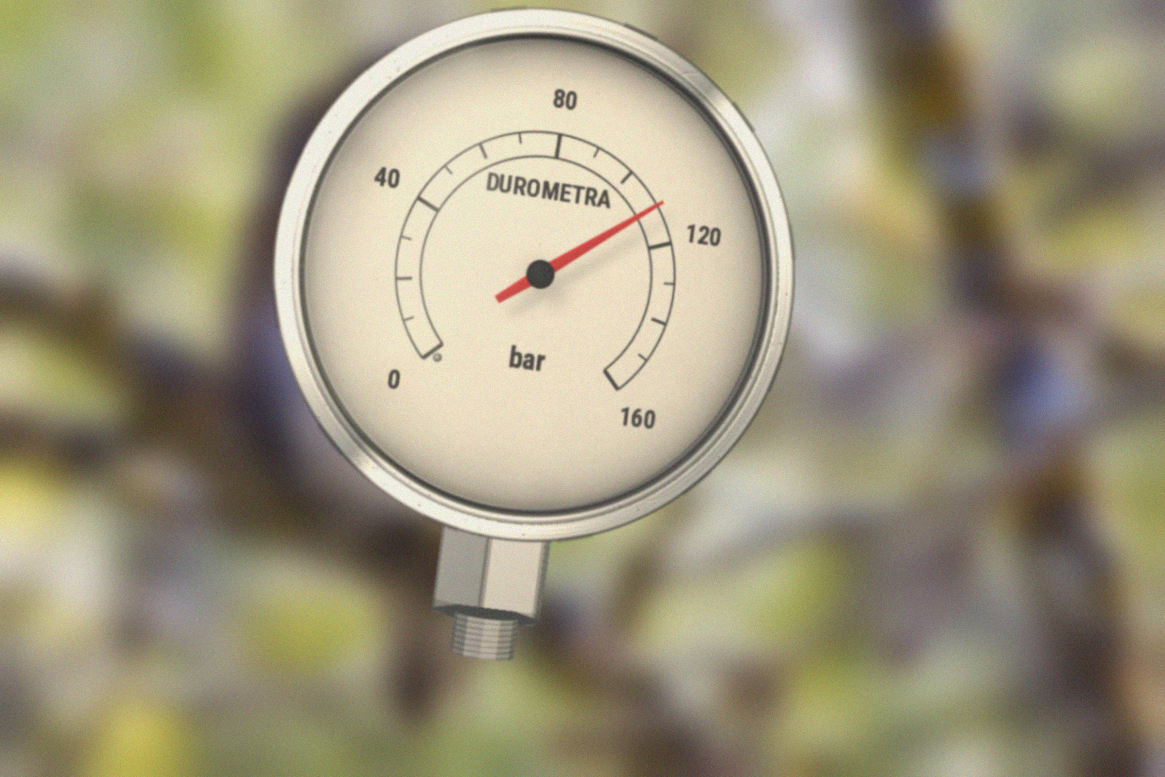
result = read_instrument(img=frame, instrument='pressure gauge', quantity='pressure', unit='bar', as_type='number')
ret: 110 bar
